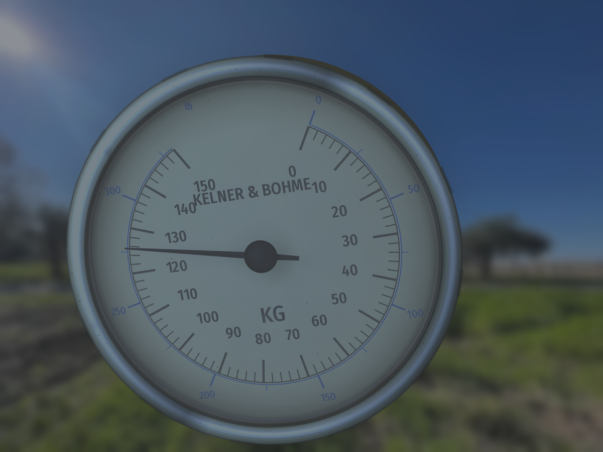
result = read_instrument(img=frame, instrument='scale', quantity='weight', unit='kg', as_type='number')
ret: 126 kg
